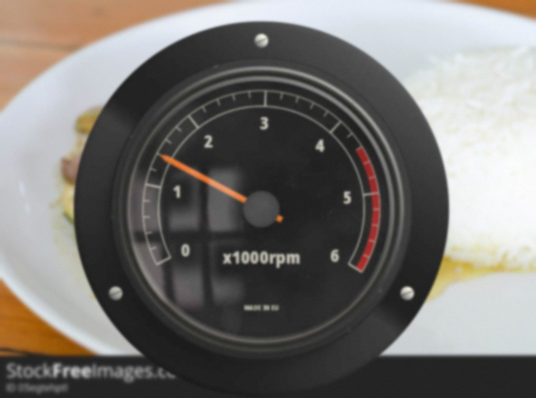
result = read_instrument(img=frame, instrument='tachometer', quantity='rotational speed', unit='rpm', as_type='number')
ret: 1400 rpm
